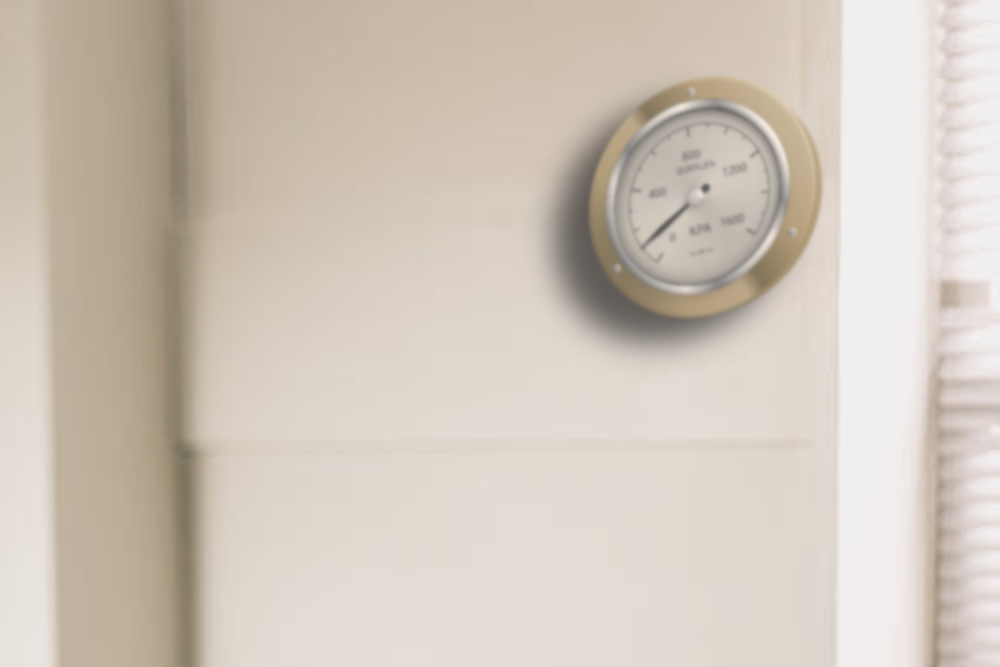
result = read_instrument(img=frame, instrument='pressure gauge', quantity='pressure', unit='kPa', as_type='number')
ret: 100 kPa
